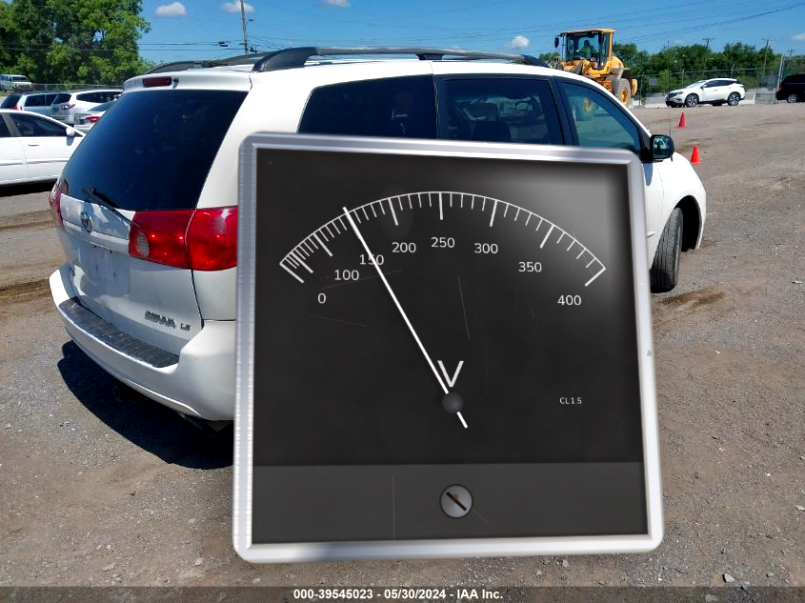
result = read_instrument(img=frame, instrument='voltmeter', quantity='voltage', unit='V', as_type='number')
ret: 150 V
